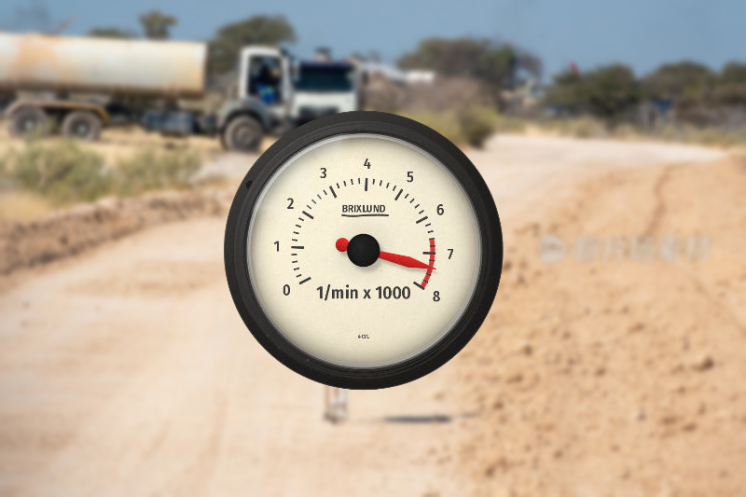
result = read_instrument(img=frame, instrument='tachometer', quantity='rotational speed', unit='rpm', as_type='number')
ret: 7400 rpm
